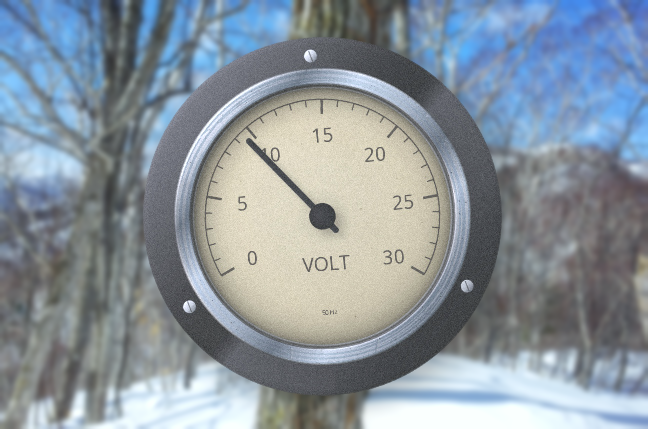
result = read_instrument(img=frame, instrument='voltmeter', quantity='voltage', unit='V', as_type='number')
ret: 9.5 V
